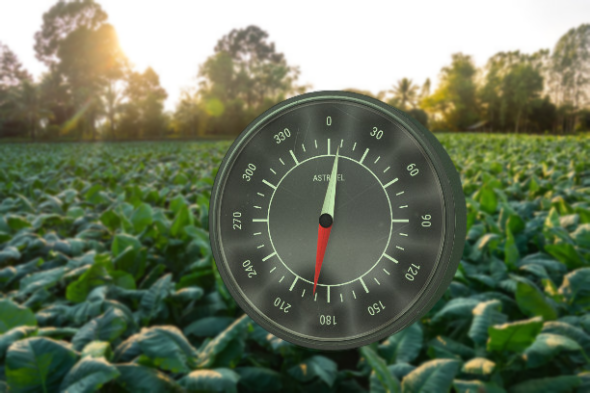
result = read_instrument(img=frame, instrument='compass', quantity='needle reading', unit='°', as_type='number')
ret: 190 °
